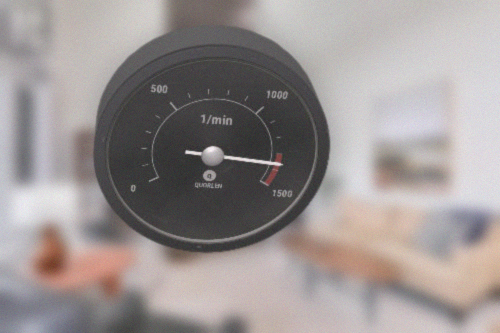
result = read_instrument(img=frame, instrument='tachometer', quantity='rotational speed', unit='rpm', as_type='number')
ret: 1350 rpm
